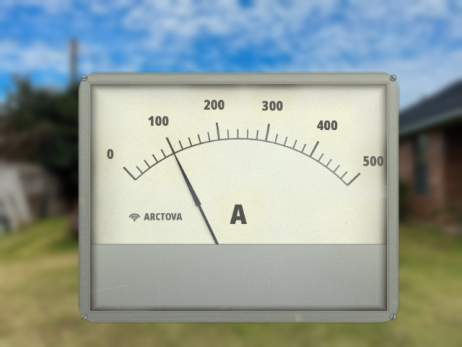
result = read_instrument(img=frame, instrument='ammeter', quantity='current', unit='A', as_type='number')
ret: 100 A
